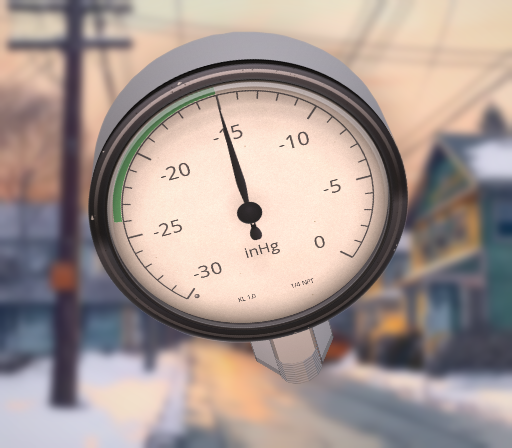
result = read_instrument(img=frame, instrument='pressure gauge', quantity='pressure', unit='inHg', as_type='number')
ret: -15 inHg
